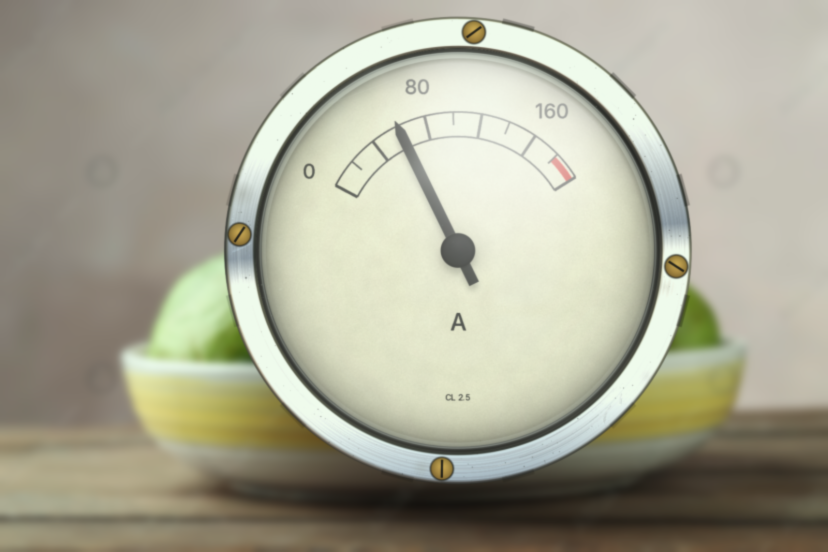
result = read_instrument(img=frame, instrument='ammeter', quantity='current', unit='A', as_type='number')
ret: 60 A
